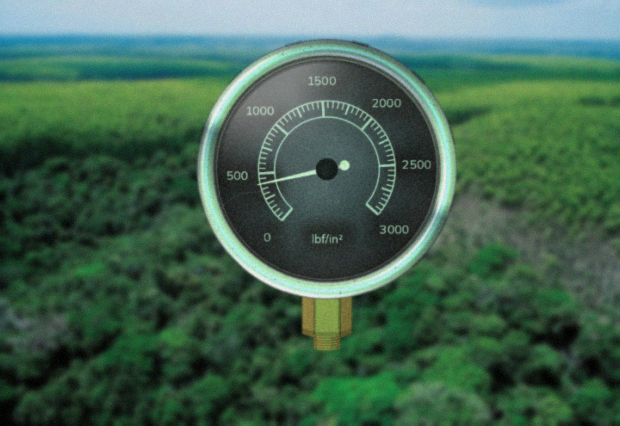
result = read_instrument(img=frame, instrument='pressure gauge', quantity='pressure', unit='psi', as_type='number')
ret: 400 psi
